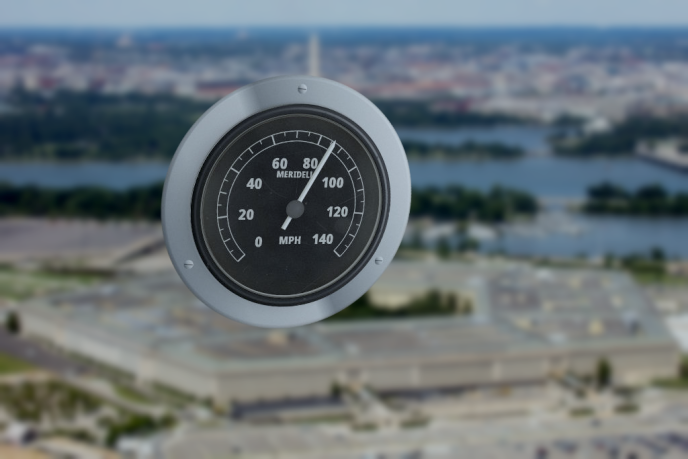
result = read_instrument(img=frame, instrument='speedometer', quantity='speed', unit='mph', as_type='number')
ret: 85 mph
